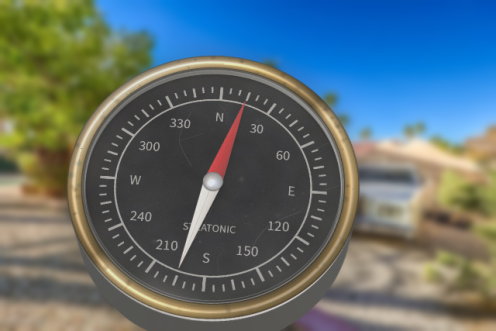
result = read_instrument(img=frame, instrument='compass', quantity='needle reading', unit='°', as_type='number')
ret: 15 °
